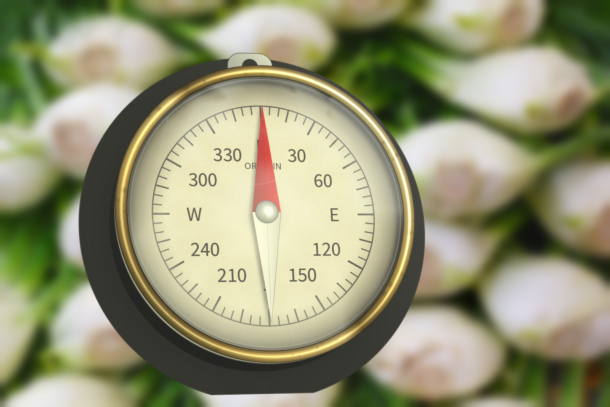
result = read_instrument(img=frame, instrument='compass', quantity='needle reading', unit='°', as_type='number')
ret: 0 °
